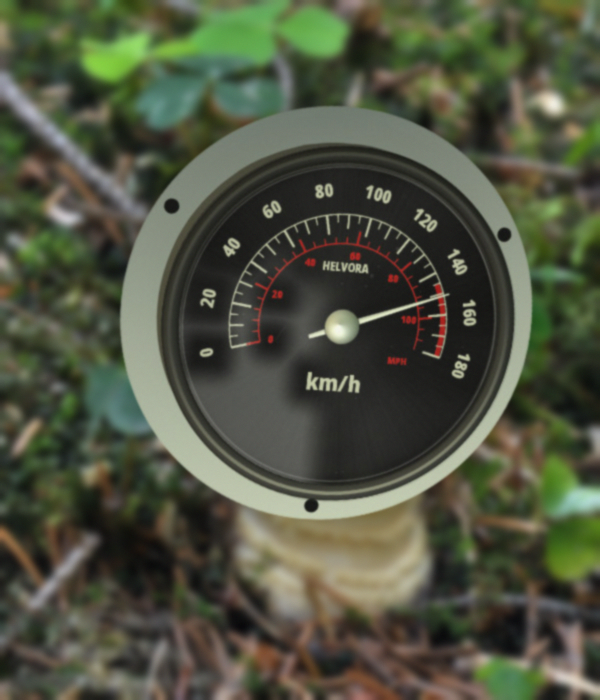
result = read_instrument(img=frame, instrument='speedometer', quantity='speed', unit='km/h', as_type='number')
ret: 150 km/h
